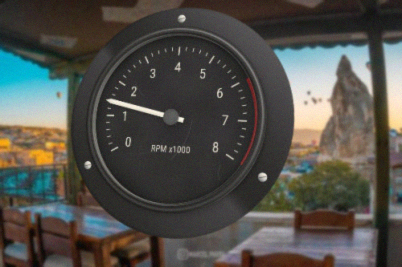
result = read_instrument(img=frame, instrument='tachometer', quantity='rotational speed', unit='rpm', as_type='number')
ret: 1400 rpm
